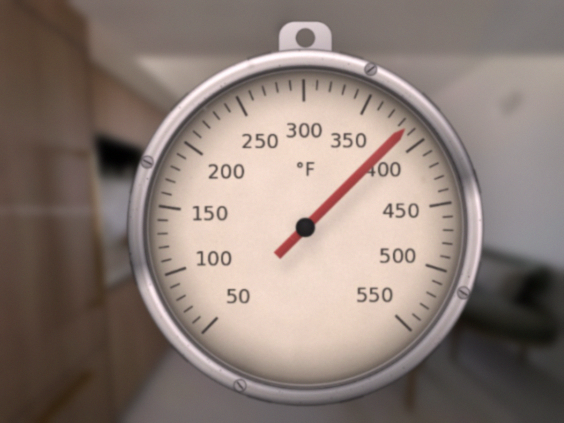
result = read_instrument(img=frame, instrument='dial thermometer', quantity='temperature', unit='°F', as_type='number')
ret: 385 °F
